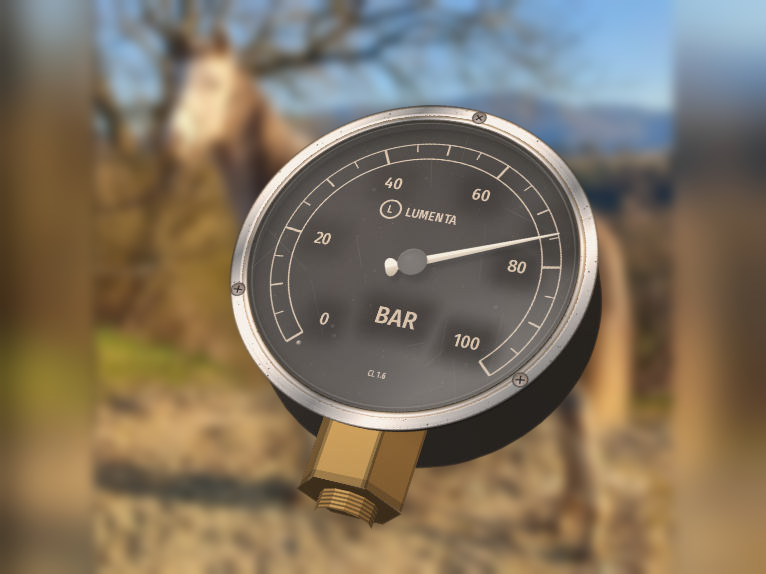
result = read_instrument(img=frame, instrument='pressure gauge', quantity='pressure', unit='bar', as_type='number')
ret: 75 bar
